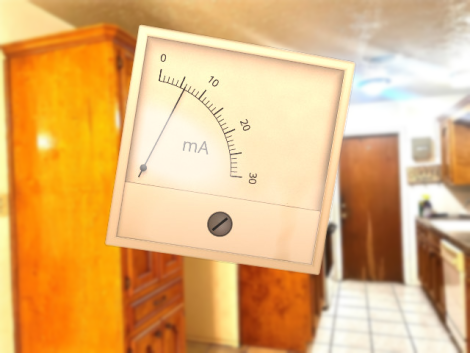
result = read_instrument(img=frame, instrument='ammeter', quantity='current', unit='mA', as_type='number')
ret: 6 mA
